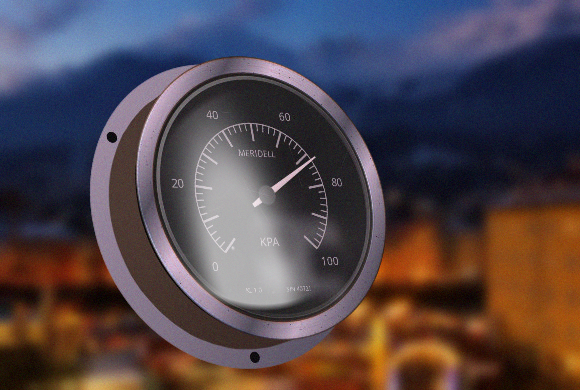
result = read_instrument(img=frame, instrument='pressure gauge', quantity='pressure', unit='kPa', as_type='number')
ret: 72 kPa
